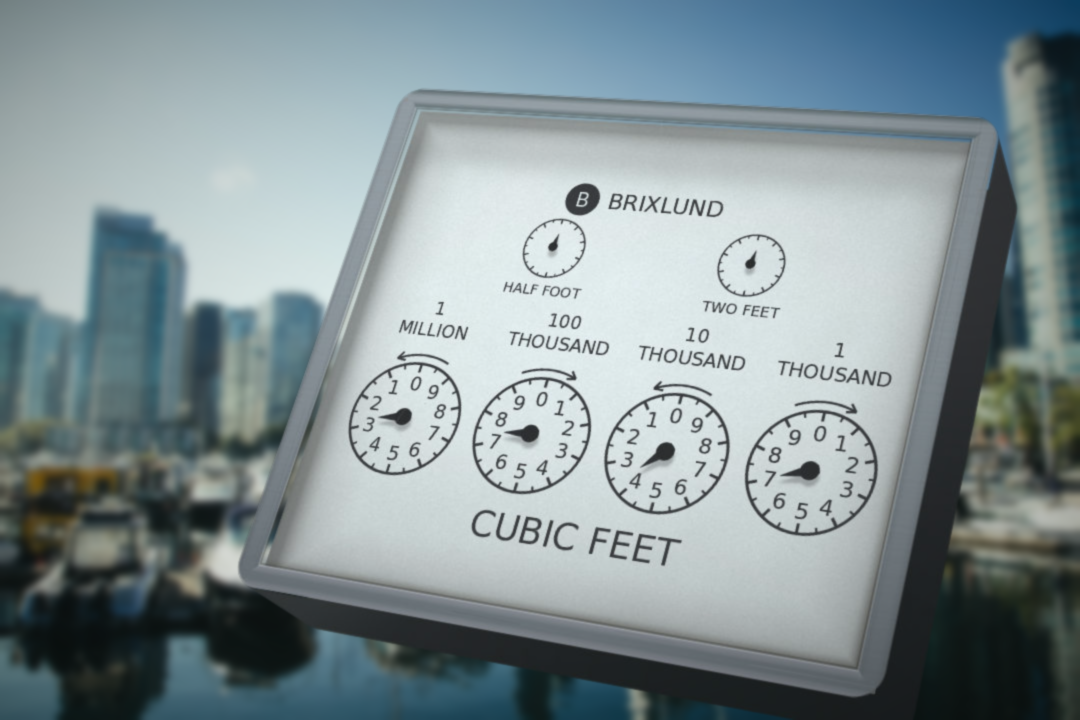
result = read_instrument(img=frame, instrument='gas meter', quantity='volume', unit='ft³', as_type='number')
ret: 273700 ft³
